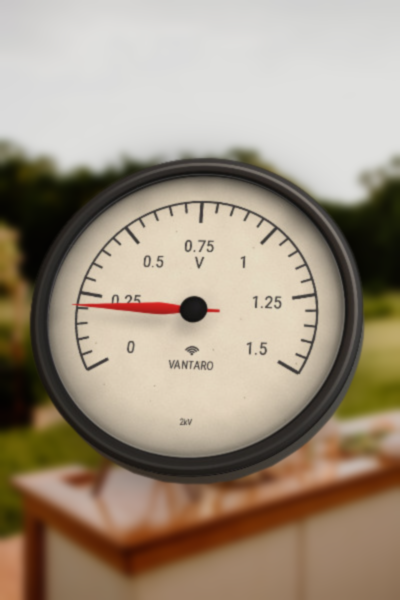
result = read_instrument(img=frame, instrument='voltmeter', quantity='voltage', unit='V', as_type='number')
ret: 0.2 V
